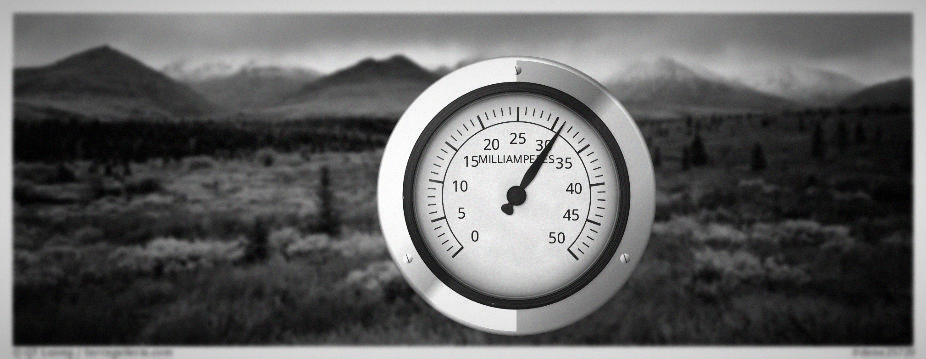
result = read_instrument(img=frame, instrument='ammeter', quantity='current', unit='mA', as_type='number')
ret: 31 mA
